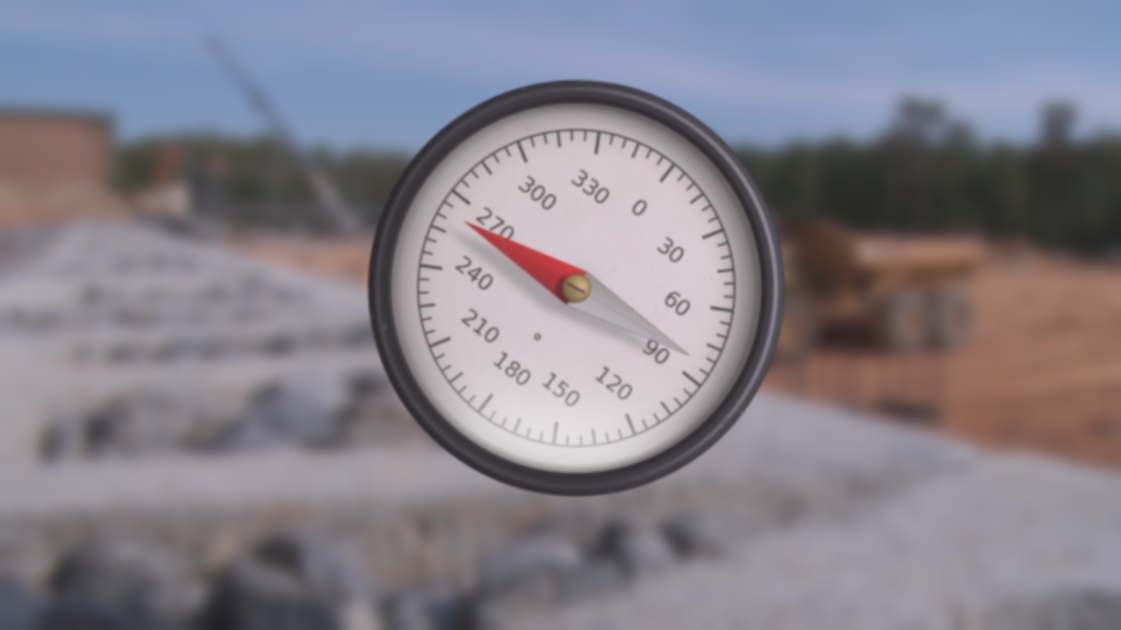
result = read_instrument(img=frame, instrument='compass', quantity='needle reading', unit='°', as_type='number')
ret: 262.5 °
